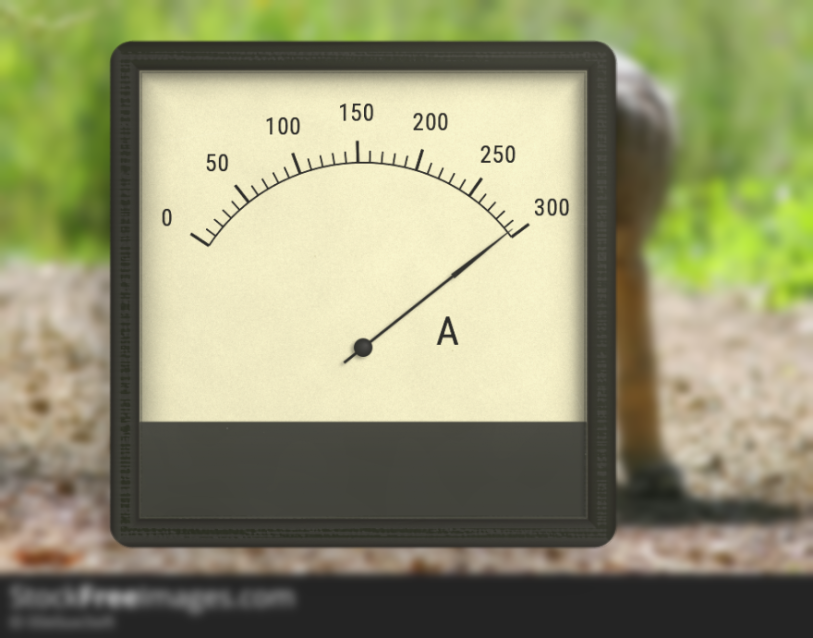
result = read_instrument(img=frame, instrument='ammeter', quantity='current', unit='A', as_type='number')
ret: 295 A
